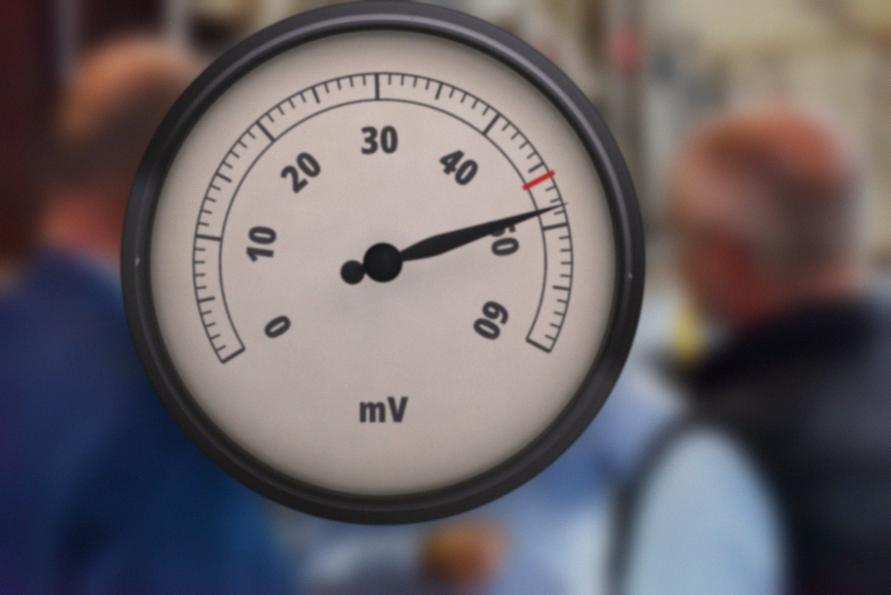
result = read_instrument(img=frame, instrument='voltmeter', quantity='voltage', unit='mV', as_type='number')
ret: 48.5 mV
